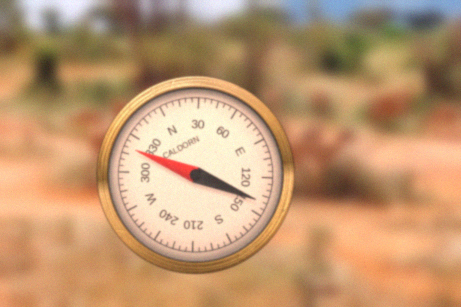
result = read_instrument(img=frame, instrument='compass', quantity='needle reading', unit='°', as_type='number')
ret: 320 °
